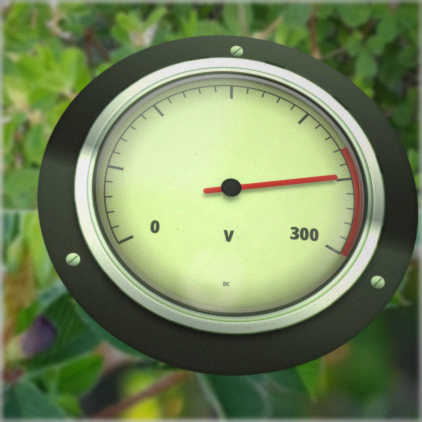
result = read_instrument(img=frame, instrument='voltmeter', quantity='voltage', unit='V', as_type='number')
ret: 250 V
